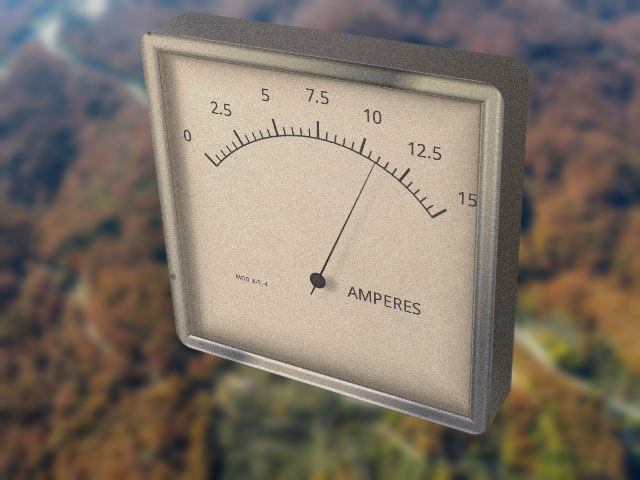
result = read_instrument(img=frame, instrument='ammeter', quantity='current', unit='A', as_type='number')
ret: 11 A
